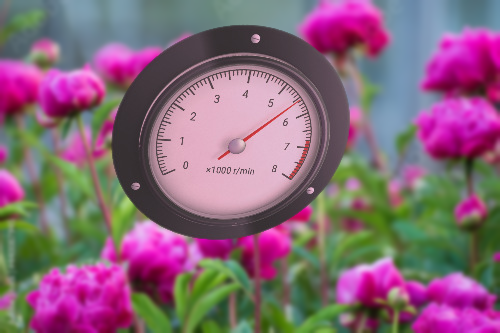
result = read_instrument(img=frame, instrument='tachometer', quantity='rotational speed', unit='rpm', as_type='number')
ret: 5500 rpm
